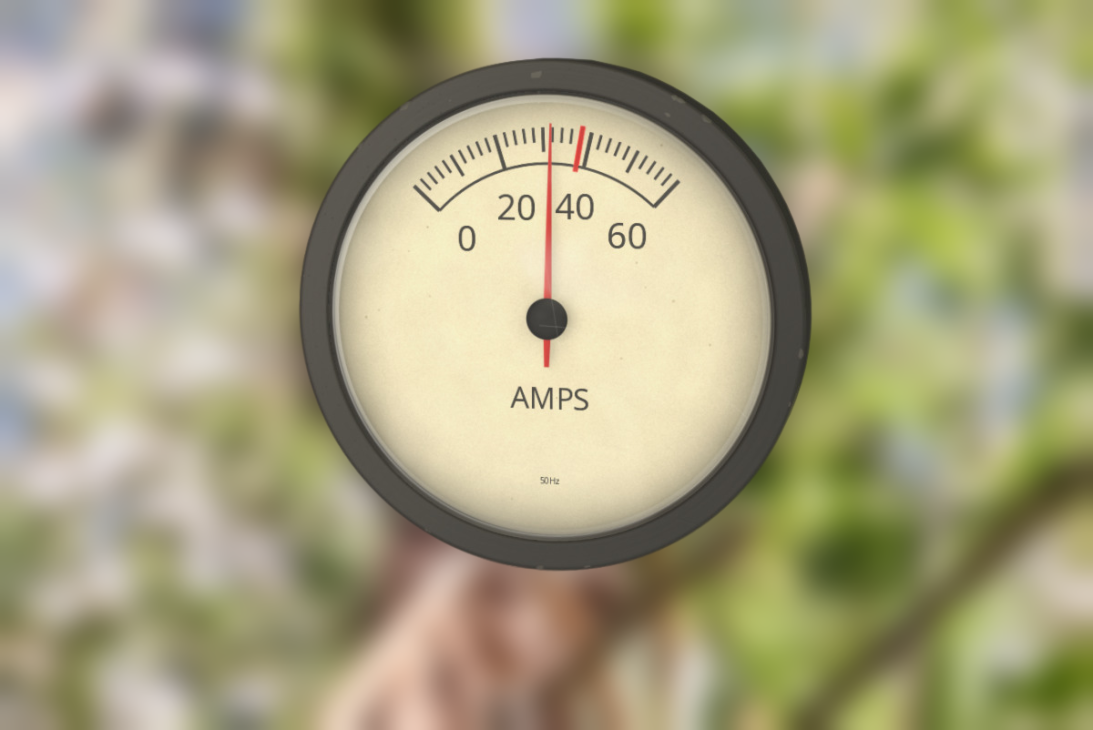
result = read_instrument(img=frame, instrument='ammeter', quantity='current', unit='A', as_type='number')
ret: 32 A
